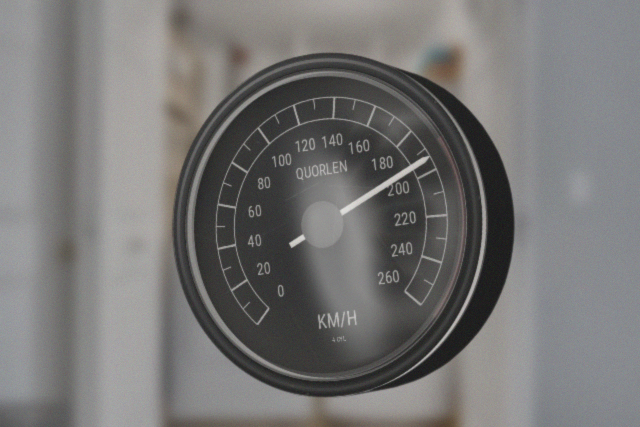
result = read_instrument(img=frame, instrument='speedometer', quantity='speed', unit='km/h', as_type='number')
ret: 195 km/h
